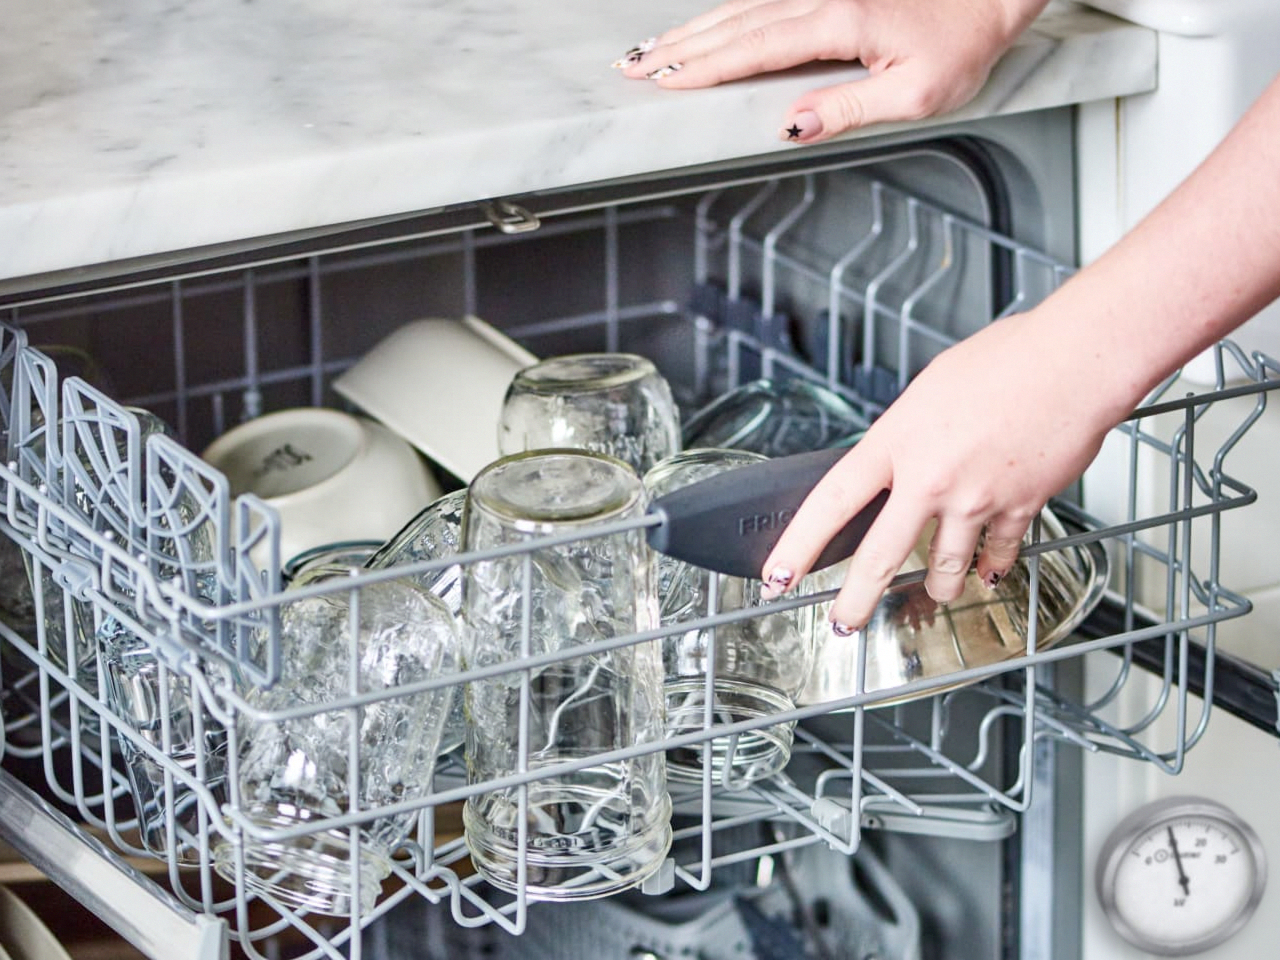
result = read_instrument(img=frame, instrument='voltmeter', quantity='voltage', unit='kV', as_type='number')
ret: 10 kV
